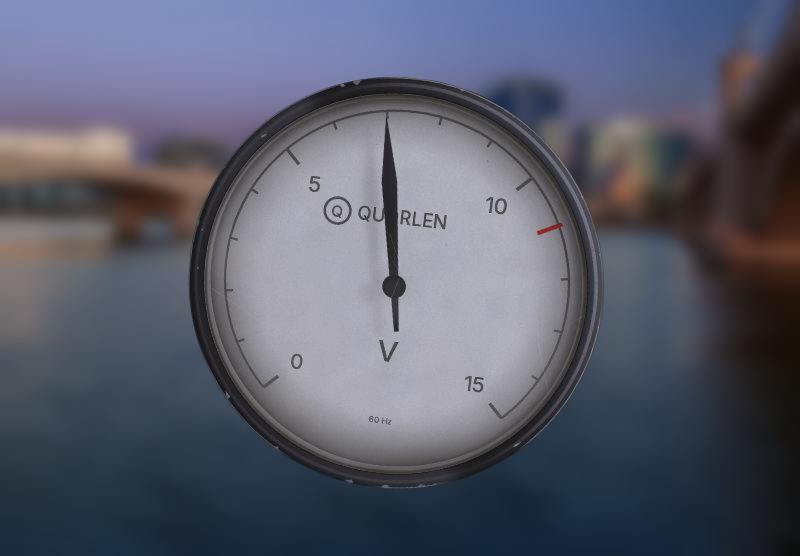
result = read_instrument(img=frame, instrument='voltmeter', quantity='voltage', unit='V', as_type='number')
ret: 7 V
